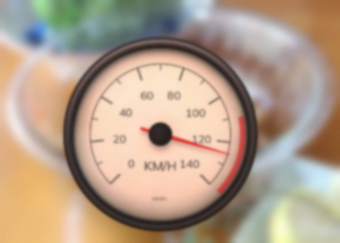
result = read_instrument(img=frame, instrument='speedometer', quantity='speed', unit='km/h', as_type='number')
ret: 125 km/h
